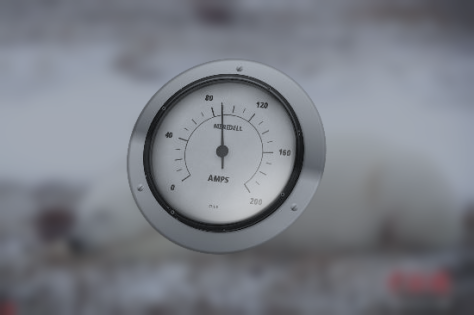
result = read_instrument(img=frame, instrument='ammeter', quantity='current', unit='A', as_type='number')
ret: 90 A
